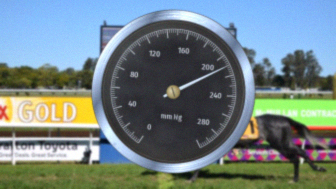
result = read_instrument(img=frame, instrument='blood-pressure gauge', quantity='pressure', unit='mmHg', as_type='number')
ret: 210 mmHg
